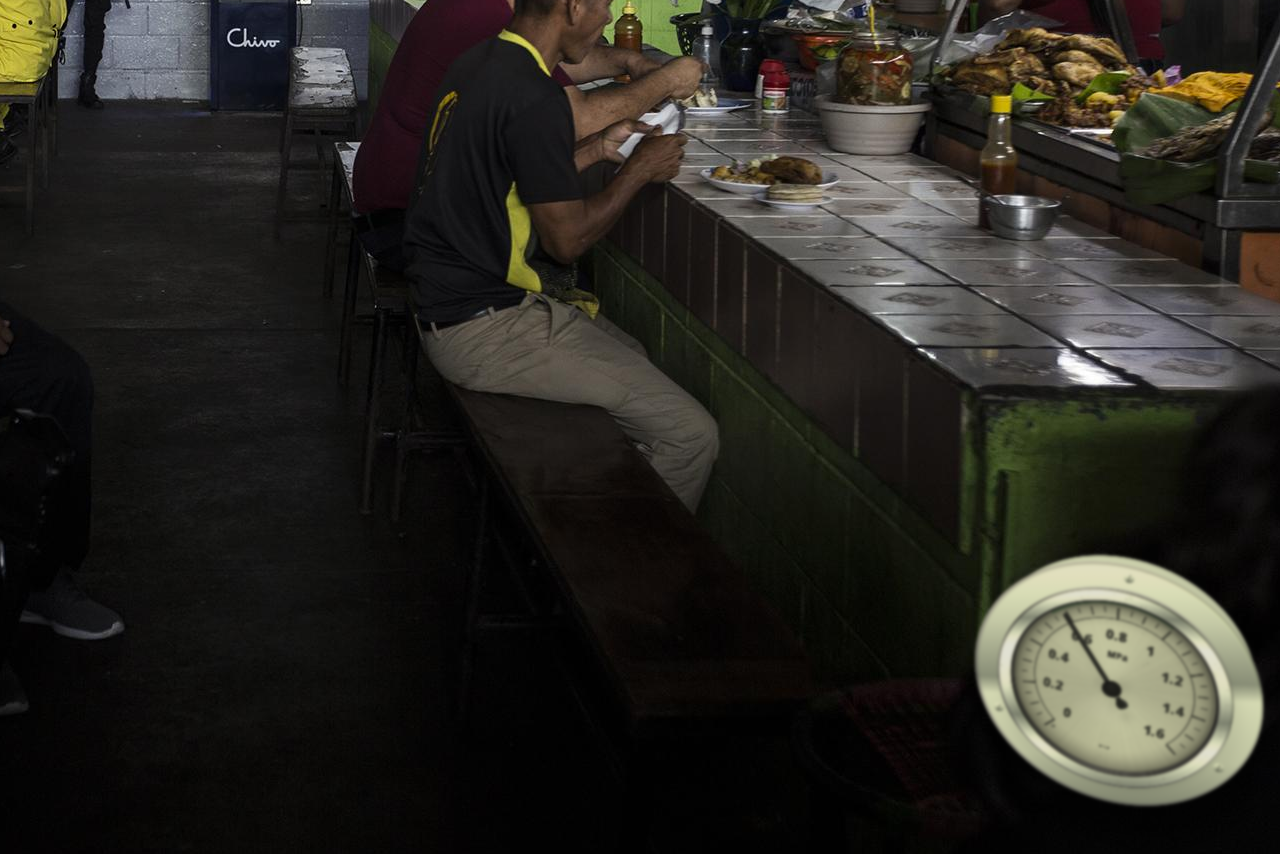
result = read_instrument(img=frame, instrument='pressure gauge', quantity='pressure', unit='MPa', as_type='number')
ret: 0.6 MPa
